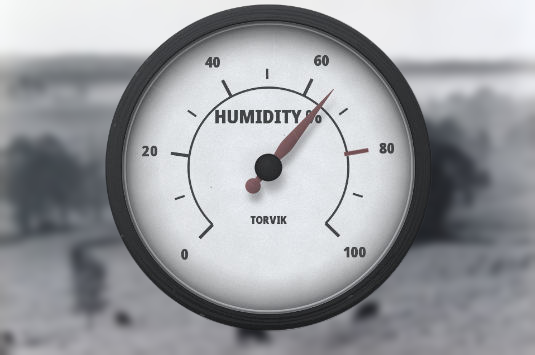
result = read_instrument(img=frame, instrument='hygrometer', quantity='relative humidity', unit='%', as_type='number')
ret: 65 %
